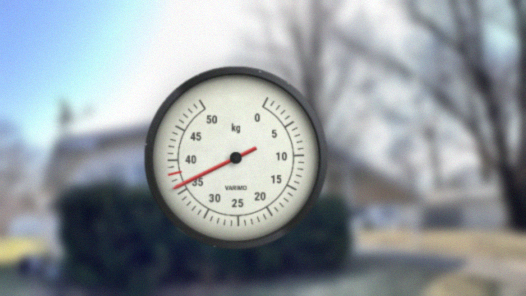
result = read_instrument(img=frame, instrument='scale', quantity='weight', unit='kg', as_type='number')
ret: 36 kg
